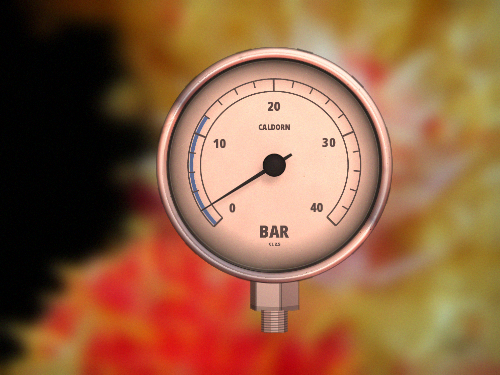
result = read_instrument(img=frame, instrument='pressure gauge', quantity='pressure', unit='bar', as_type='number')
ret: 2 bar
